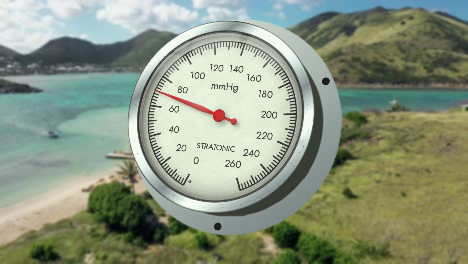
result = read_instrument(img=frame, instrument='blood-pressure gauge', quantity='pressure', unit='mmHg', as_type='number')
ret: 70 mmHg
